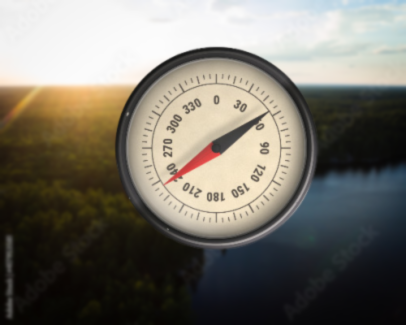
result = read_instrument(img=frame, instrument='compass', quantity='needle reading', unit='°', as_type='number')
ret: 235 °
